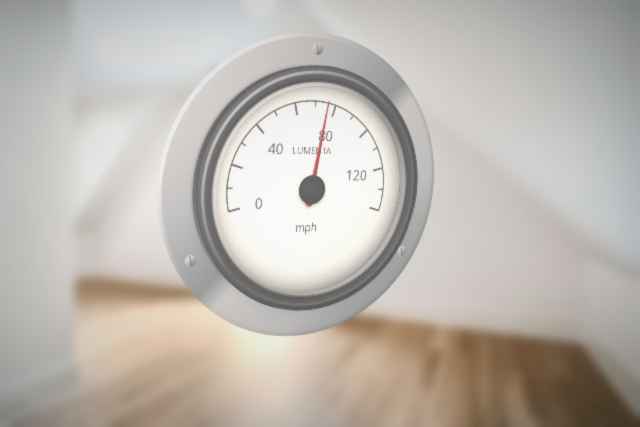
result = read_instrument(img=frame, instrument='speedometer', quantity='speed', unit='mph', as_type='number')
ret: 75 mph
